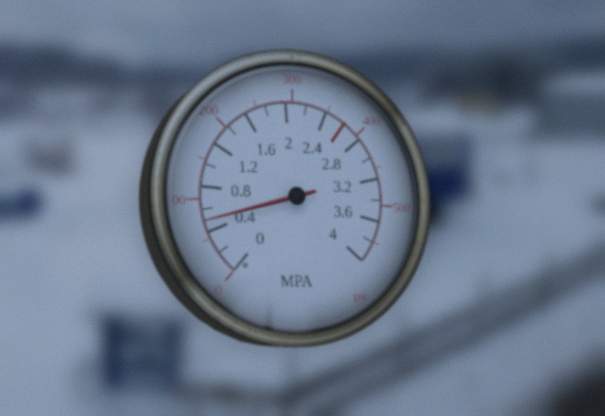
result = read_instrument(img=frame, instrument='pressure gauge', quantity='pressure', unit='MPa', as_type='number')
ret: 0.5 MPa
